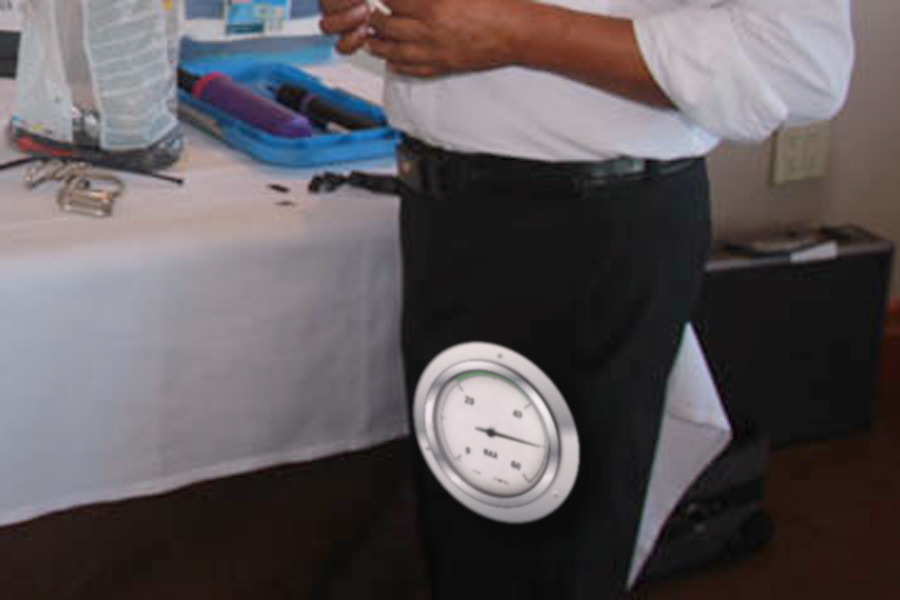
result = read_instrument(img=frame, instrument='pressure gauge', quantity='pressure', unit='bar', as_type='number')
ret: 50 bar
